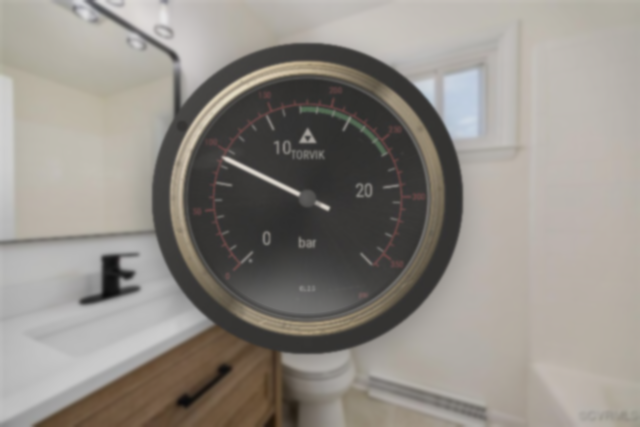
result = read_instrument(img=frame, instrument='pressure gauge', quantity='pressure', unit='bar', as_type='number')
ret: 6.5 bar
